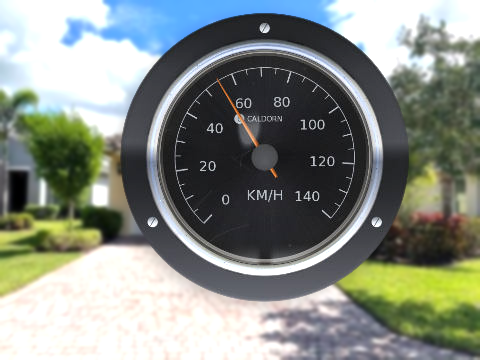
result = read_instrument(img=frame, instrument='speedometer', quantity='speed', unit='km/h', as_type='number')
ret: 55 km/h
